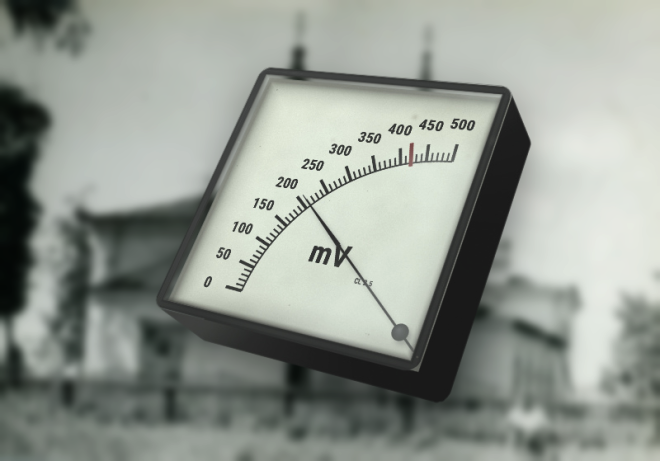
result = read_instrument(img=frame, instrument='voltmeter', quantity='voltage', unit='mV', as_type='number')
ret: 210 mV
